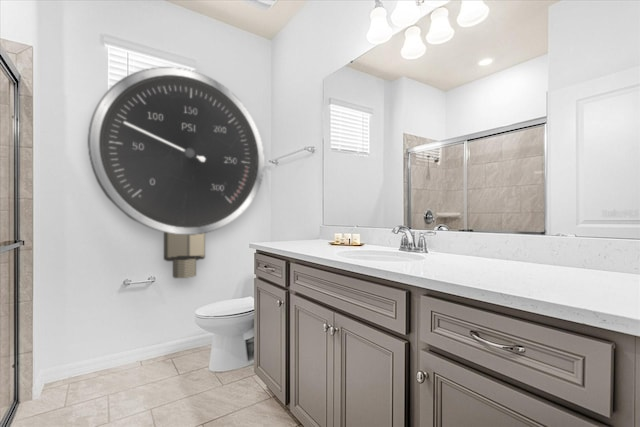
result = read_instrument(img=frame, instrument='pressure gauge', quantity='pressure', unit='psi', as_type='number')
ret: 70 psi
